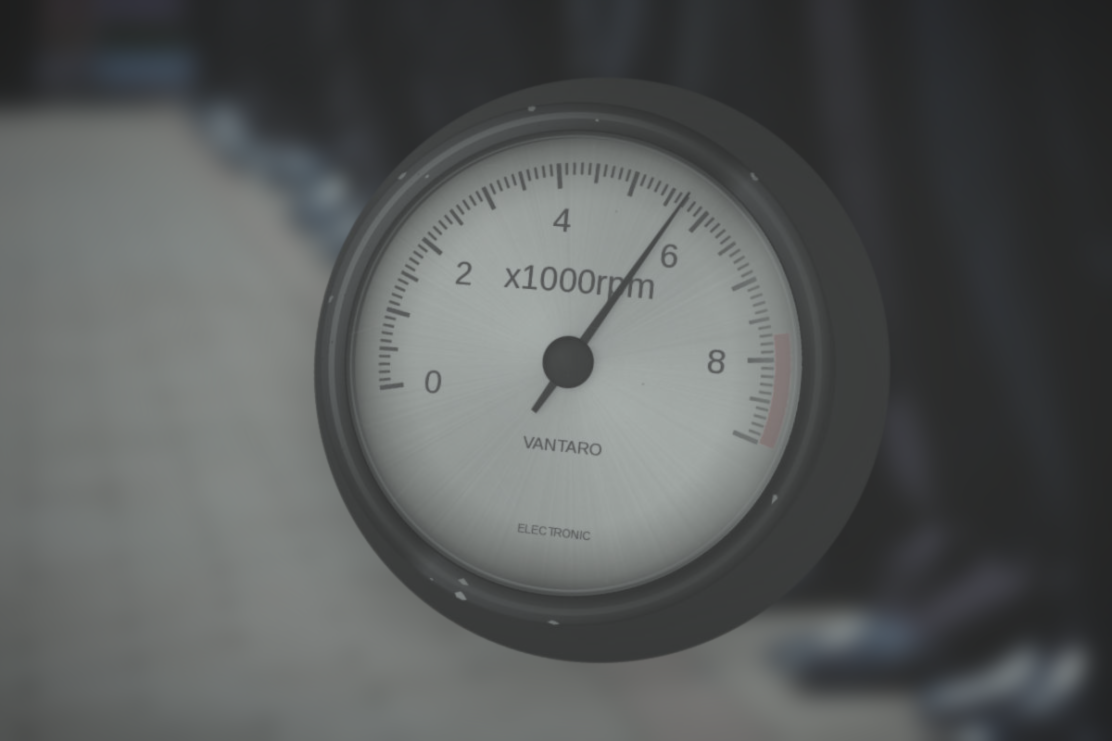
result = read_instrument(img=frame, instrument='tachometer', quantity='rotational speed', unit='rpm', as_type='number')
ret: 5700 rpm
